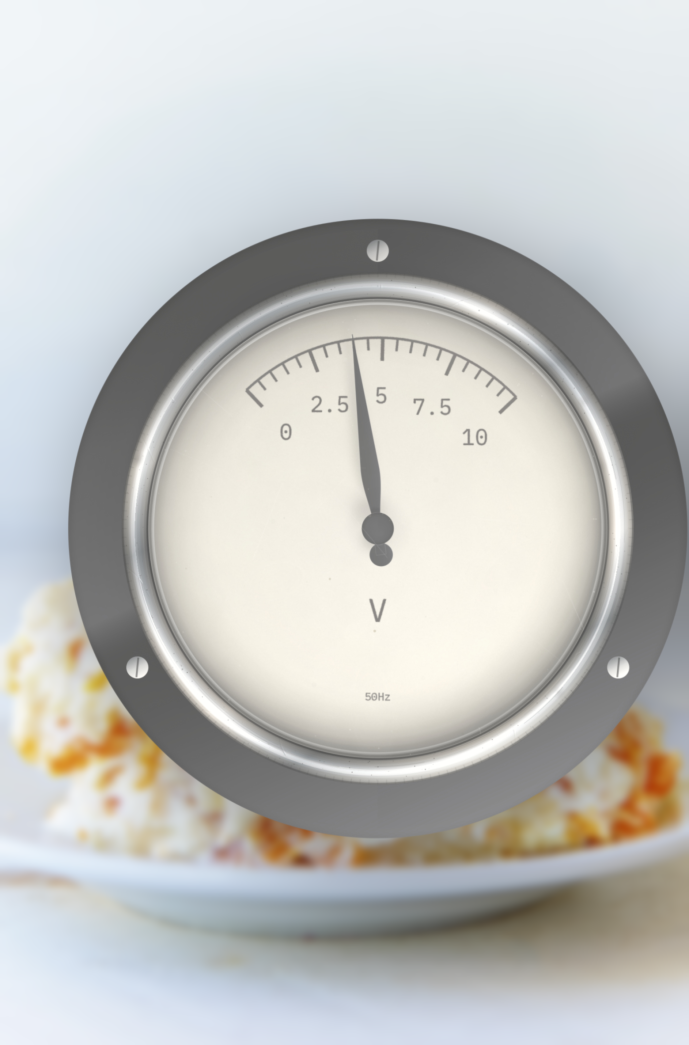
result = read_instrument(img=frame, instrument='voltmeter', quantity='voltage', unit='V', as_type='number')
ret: 4 V
